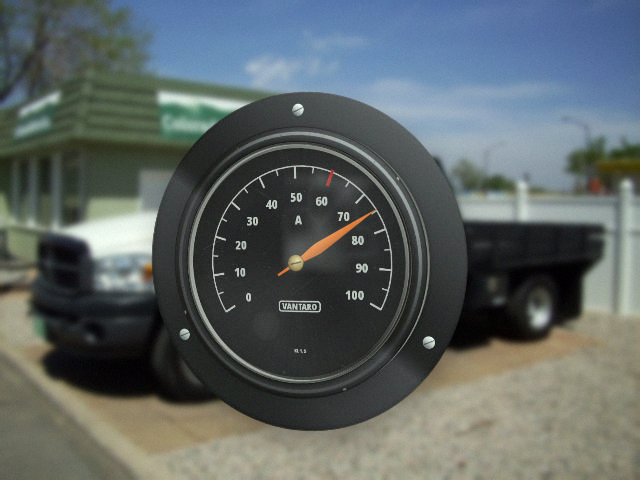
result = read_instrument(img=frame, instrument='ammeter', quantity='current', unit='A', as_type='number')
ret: 75 A
